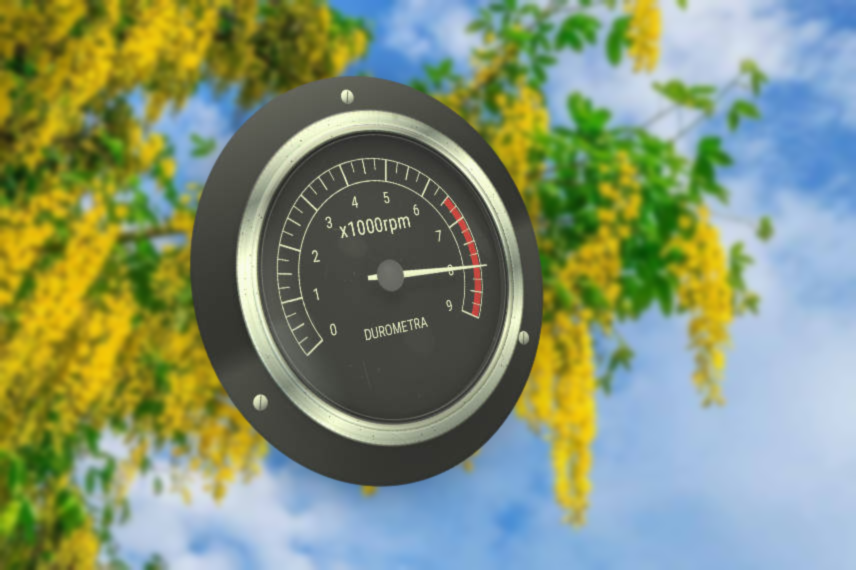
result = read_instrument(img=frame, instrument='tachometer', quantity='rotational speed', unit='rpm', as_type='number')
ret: 8000 rpm
